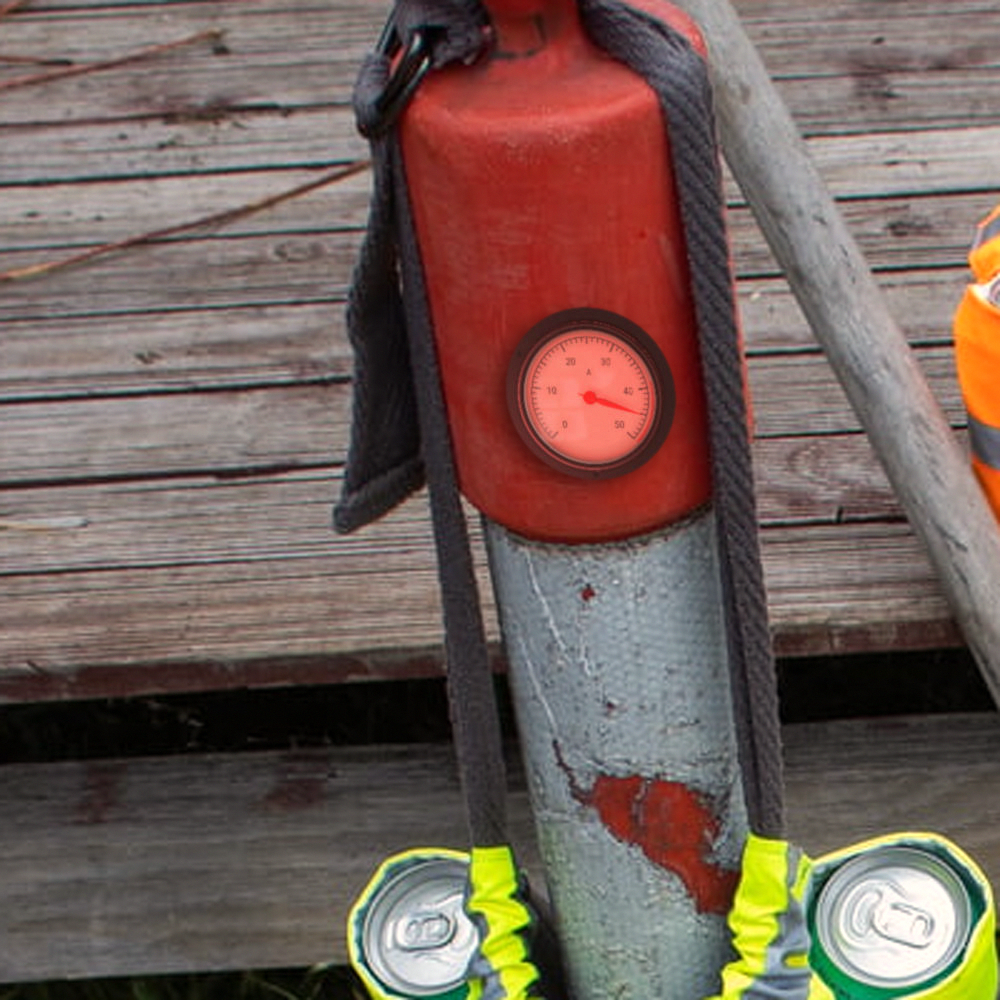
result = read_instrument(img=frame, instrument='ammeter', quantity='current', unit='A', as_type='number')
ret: 45 A
